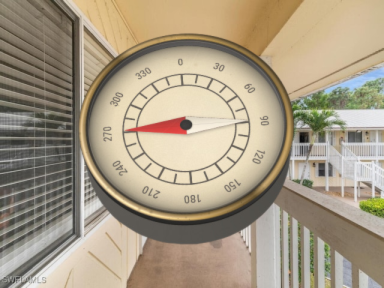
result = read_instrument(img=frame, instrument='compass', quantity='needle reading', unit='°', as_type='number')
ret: 270 °
